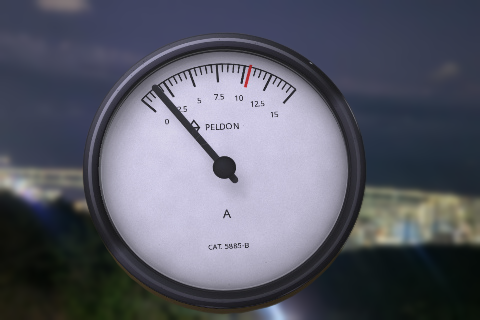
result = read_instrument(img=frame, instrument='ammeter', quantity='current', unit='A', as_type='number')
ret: 1.5 A
